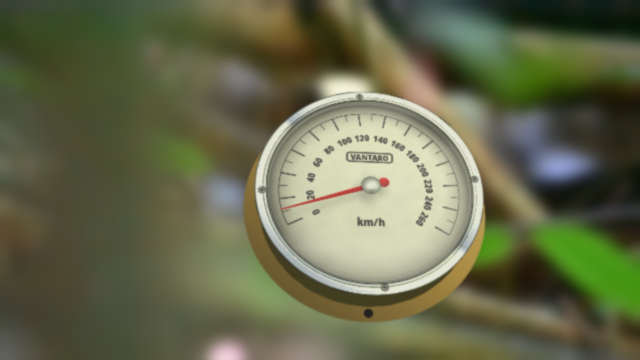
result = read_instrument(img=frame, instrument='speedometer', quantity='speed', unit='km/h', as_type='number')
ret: 10 km/h
